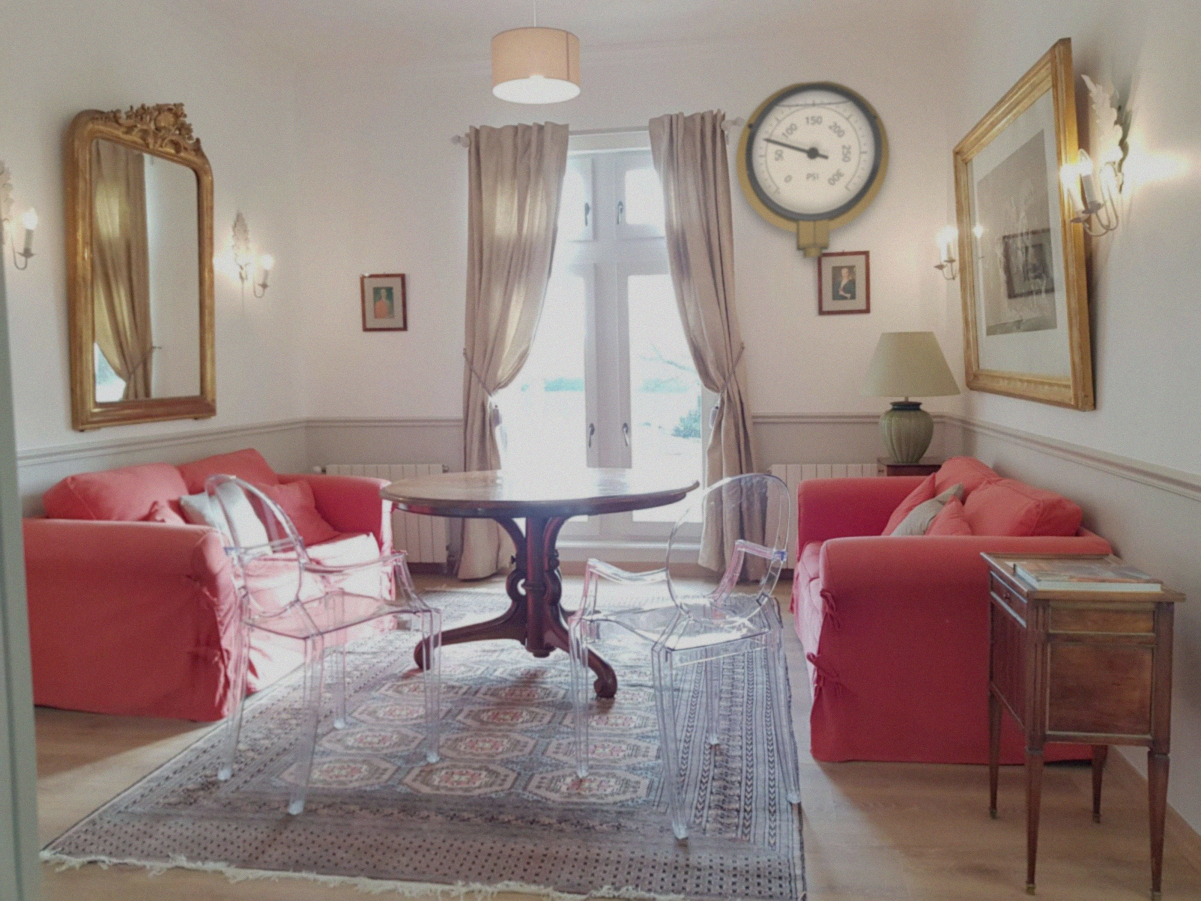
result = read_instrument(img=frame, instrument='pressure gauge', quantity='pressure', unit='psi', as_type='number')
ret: 70 psi
